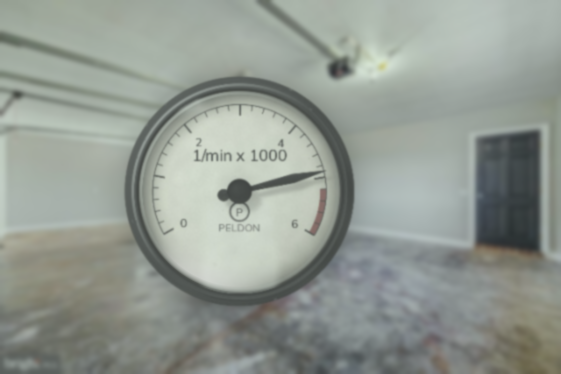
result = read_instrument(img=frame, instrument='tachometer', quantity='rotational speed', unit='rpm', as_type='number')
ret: 4900 rpm
